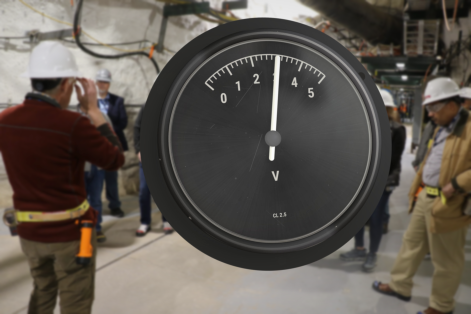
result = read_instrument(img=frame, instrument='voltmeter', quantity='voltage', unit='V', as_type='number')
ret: 3 V
